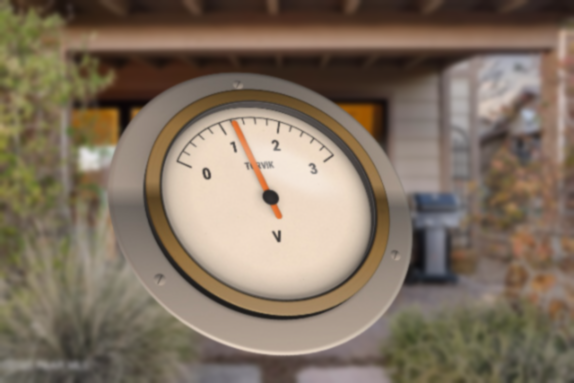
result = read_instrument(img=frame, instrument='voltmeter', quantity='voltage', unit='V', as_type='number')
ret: 1.2 V
